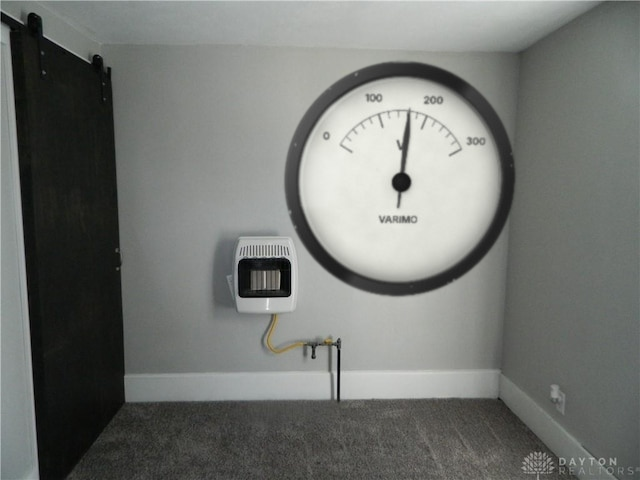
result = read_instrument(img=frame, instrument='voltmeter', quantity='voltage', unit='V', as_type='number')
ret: 160 V
